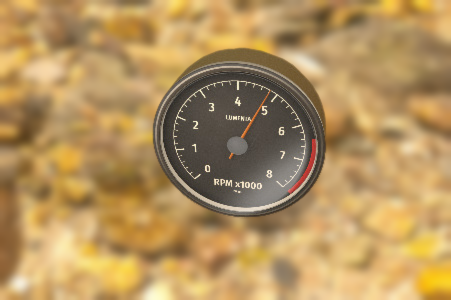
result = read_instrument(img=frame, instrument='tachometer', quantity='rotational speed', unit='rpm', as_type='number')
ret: 4800 rpm
